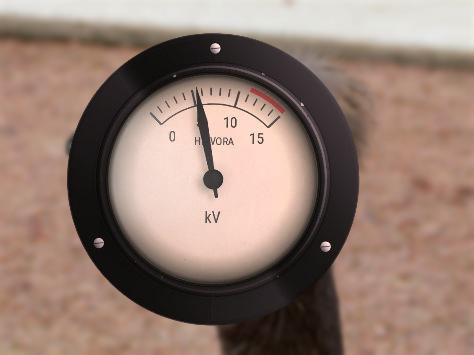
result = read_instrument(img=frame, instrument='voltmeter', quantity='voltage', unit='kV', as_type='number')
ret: 5.5 kV
